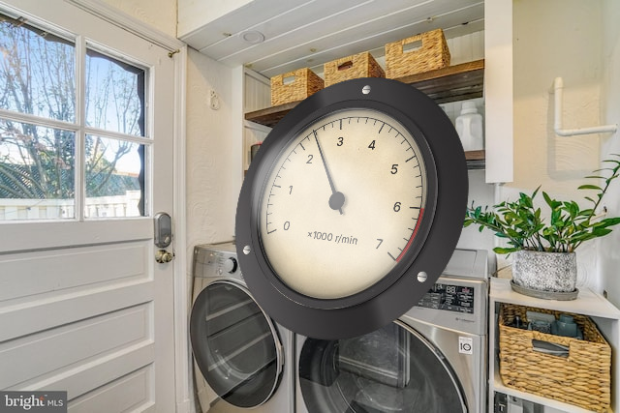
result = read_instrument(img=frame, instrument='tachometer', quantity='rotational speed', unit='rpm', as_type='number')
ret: 2400 rpm
